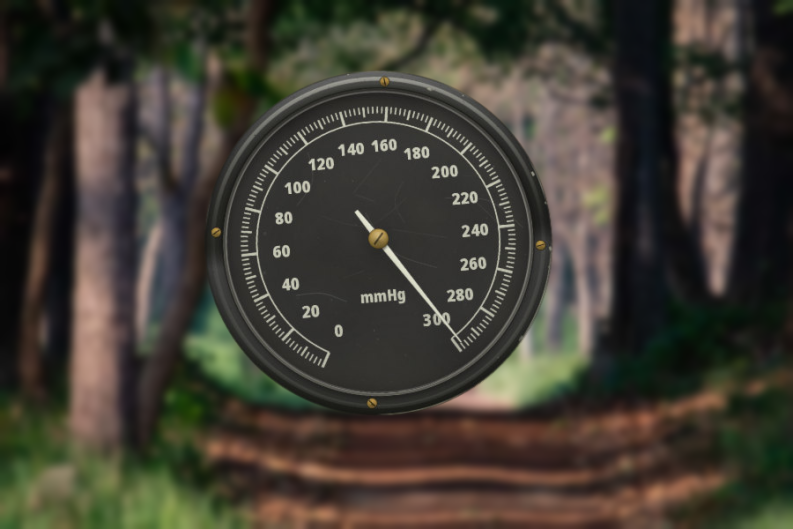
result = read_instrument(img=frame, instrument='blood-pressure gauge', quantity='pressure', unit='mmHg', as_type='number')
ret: 298 mmHg
